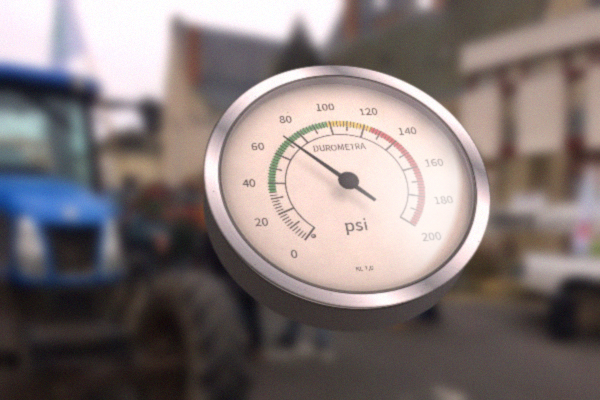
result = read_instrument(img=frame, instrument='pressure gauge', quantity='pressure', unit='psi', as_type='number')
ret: 70 psi
